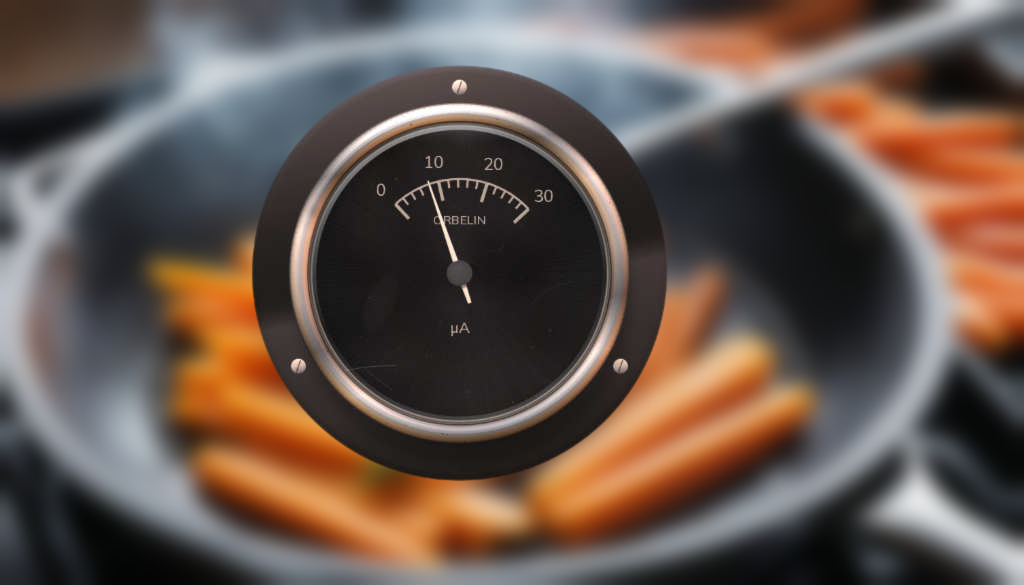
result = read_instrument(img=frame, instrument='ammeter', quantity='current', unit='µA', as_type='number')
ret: 8 µA
